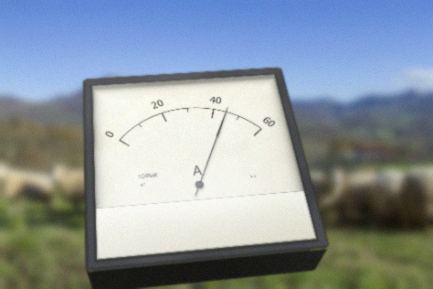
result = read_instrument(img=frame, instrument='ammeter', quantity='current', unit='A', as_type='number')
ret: 45 A
